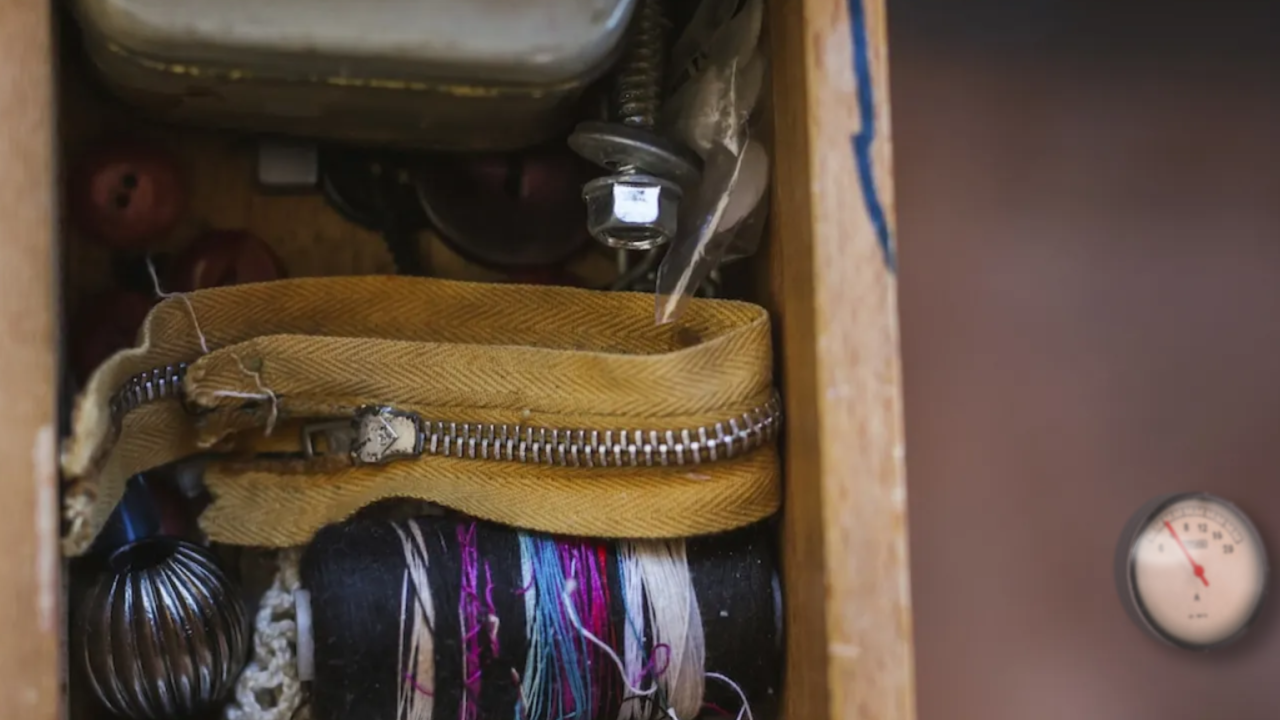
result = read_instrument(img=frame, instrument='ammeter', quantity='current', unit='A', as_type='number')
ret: 4 A
